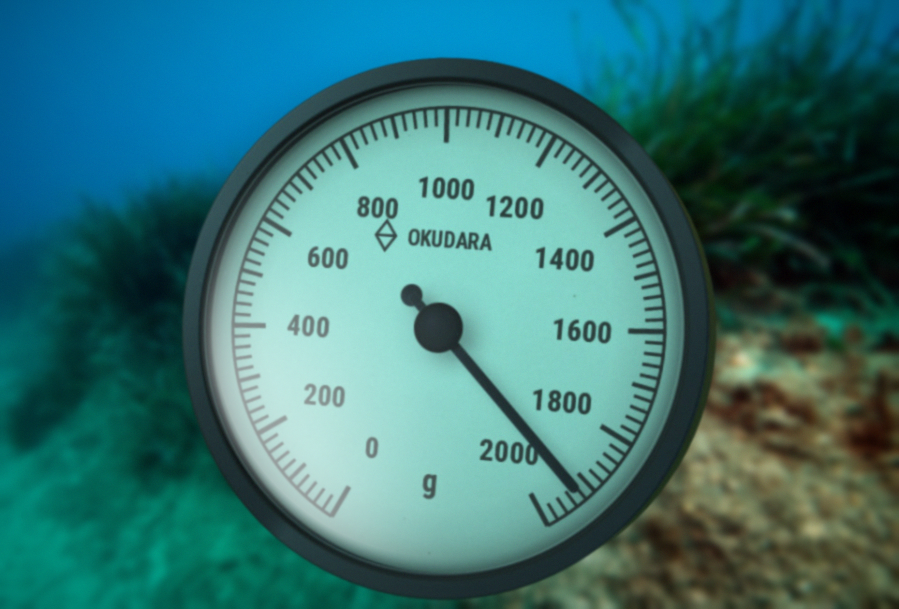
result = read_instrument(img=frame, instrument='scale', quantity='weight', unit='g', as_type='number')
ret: 1920 g
